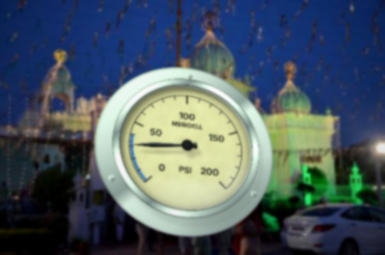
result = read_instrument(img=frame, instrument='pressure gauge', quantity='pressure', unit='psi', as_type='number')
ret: 30 psi
